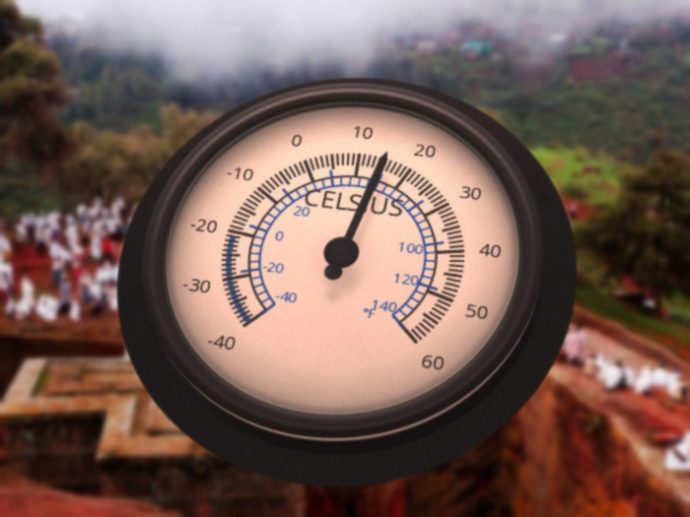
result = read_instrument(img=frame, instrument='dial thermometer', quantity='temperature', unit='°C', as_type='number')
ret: 15 °C
